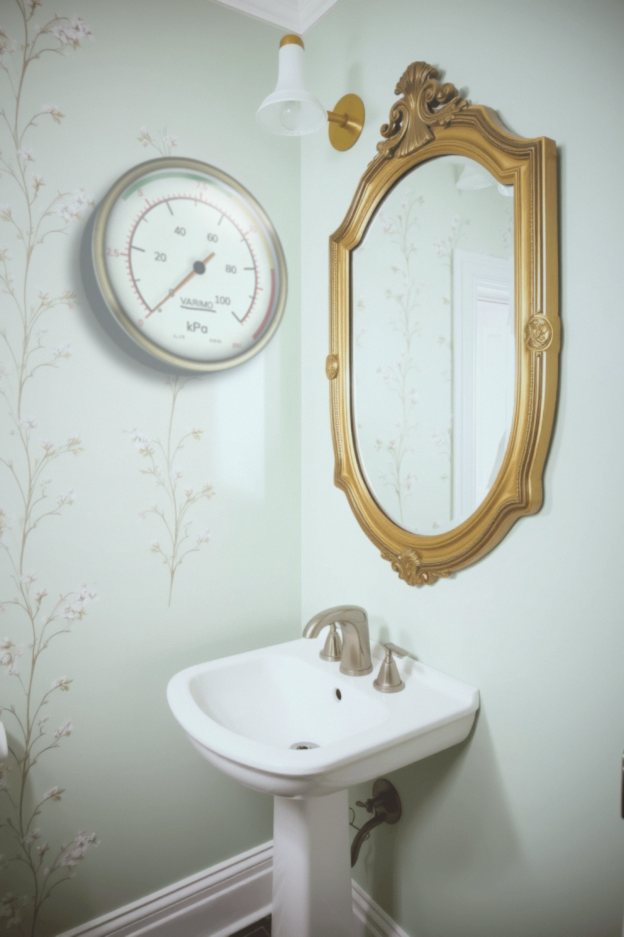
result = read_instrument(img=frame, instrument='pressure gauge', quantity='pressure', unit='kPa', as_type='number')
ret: 0 kPa
